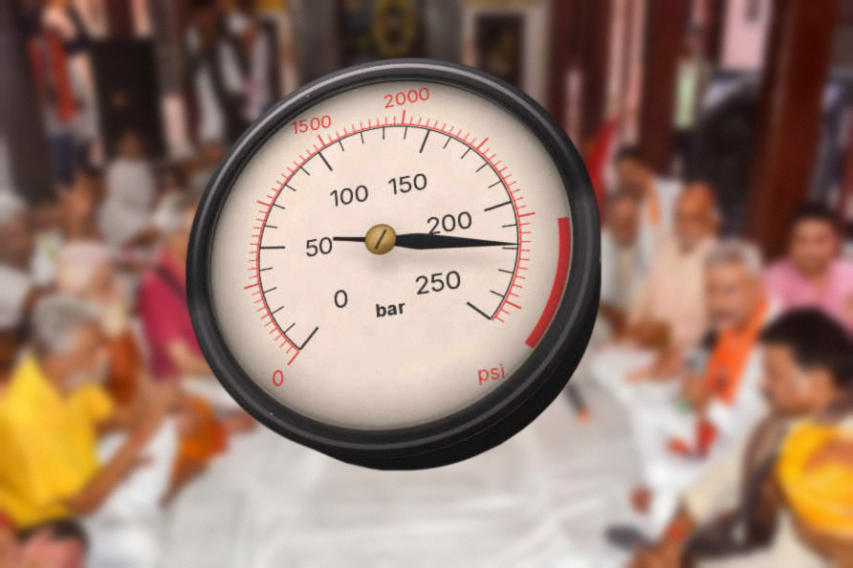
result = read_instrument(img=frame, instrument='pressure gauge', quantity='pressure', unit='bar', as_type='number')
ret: 220 bar
